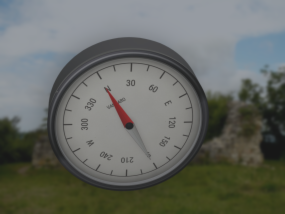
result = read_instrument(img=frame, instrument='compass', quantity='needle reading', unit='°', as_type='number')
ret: 0 °
